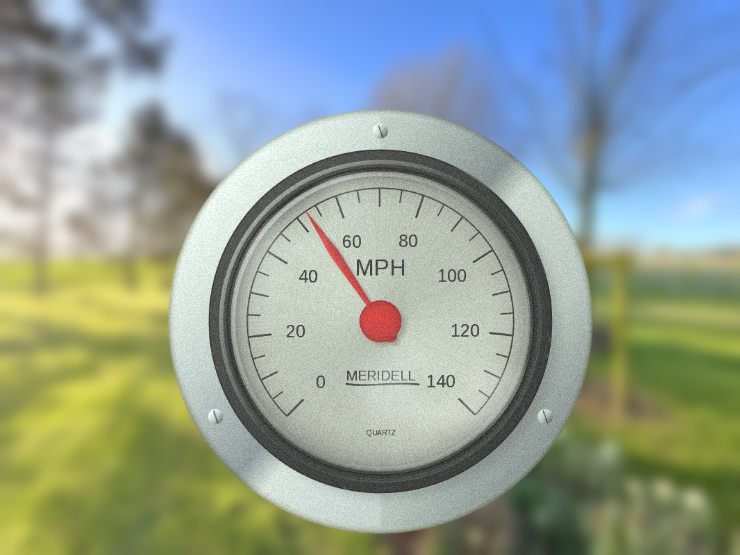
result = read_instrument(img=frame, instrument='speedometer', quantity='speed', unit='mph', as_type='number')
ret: 52.5 mph
